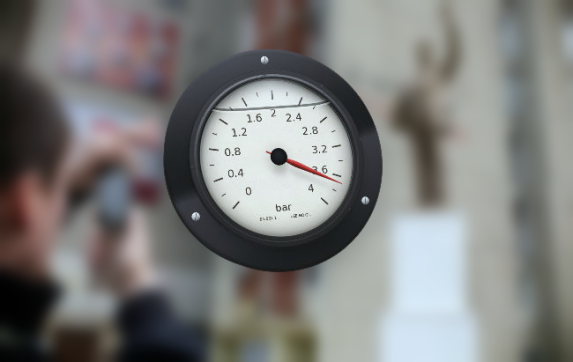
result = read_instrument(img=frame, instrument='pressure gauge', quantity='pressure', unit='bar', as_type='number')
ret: 3.7 bar
